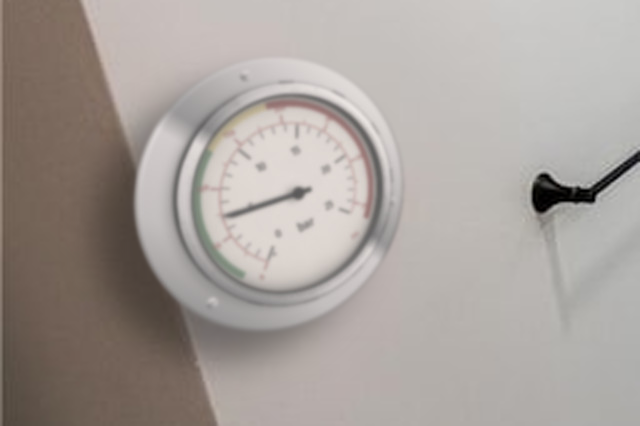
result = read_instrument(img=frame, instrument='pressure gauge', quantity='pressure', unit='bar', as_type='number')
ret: 5 bar
